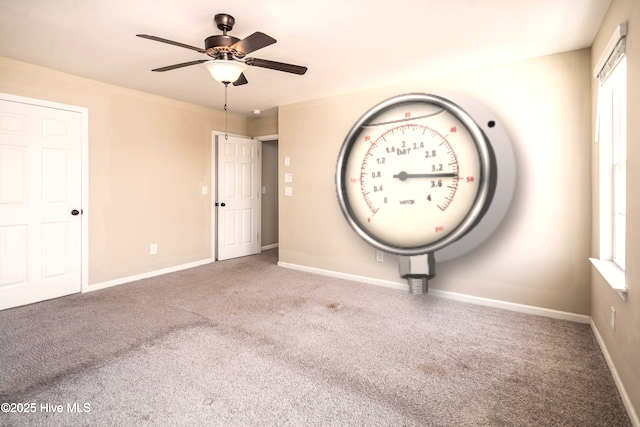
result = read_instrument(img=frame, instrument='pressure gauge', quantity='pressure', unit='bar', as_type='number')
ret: 3.4 bar
